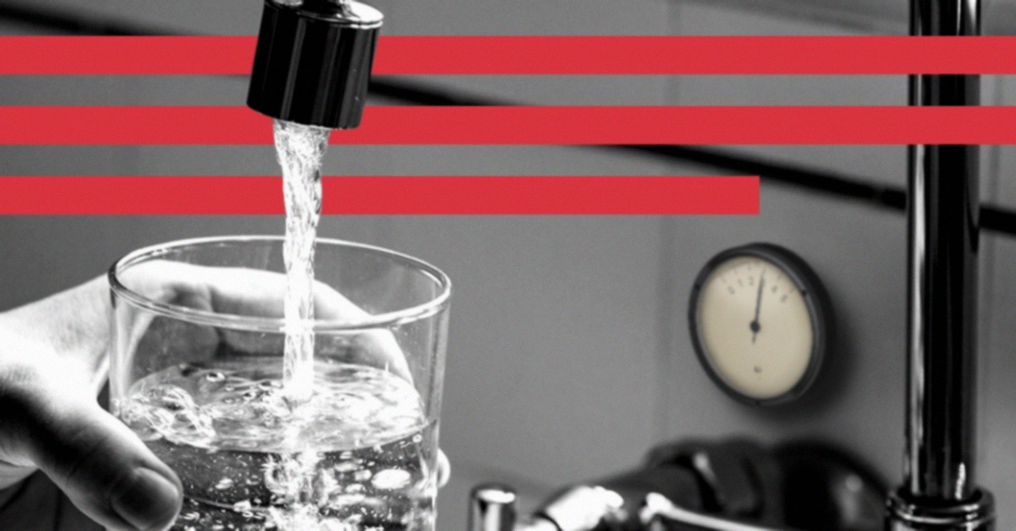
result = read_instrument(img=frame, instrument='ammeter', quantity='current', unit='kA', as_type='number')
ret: 3 kA
